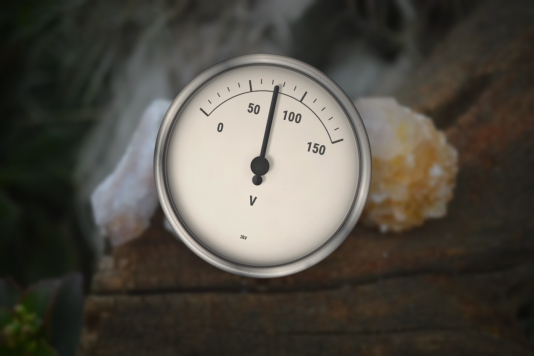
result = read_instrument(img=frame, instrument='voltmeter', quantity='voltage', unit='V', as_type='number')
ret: 75 V
